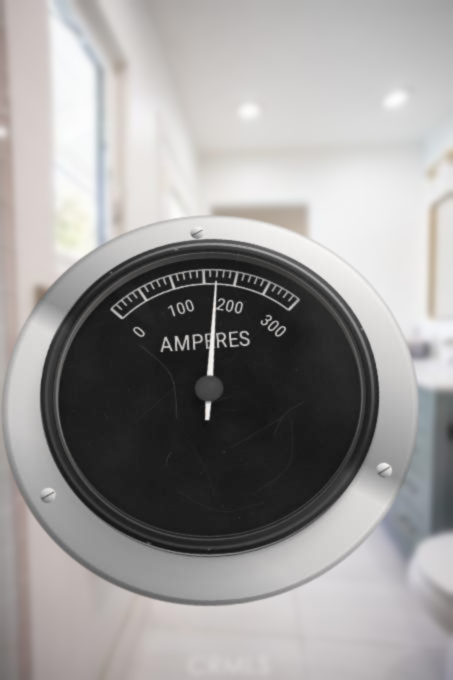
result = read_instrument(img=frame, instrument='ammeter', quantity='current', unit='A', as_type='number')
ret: 170 A
